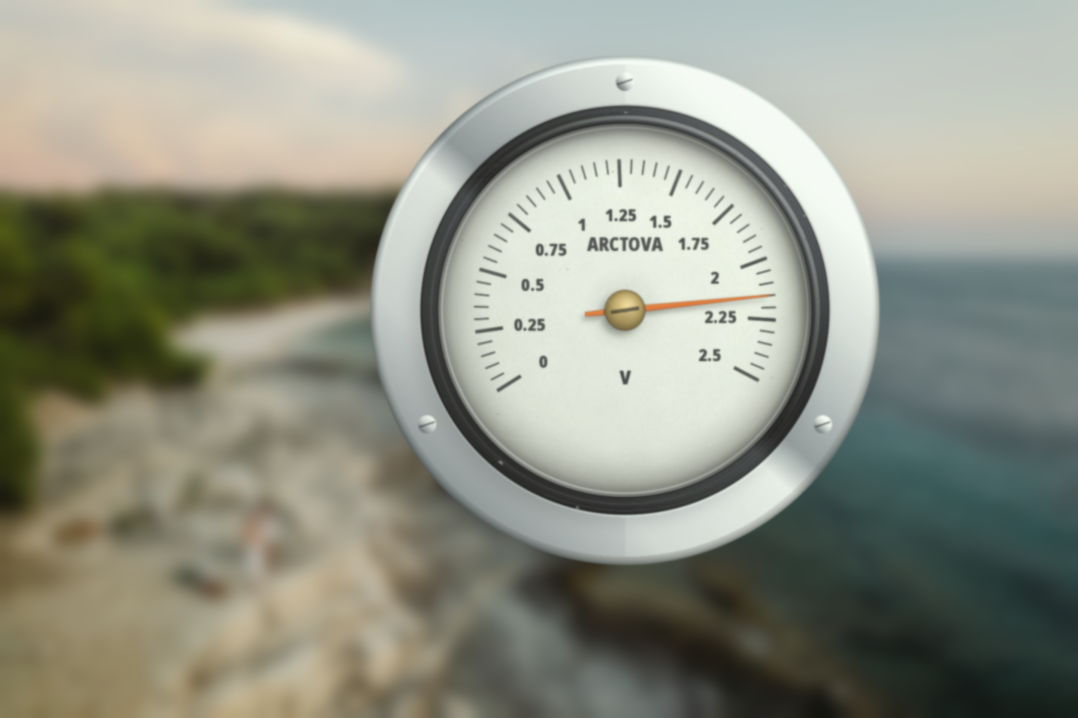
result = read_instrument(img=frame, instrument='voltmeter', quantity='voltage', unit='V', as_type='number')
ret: 2.15 V
